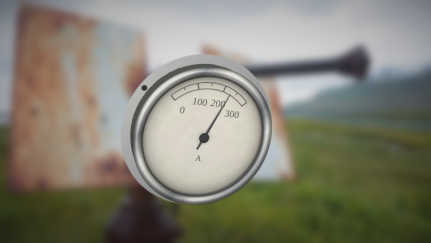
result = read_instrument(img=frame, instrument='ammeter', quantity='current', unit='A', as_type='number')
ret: 225 A
